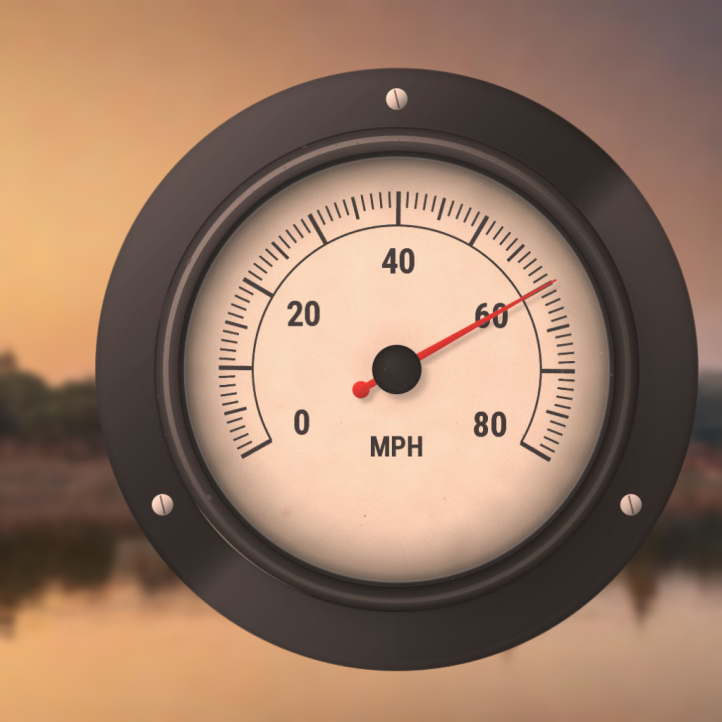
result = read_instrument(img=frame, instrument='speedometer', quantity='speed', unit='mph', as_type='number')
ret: 60 mph
